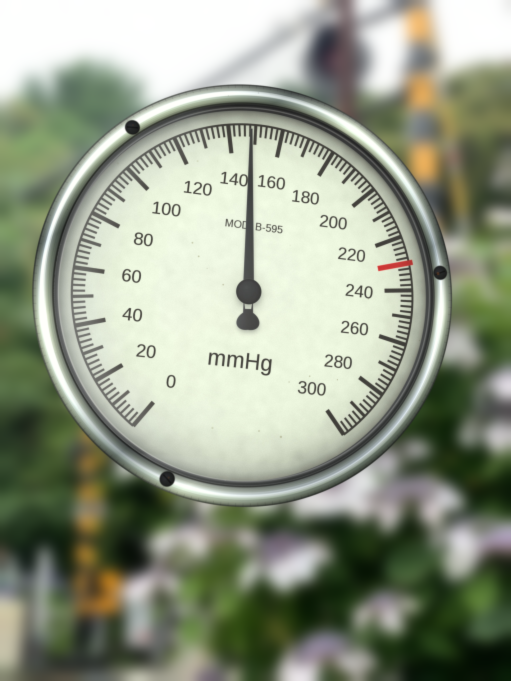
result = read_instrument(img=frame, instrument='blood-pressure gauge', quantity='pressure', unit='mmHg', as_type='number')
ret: 148 mmHg
